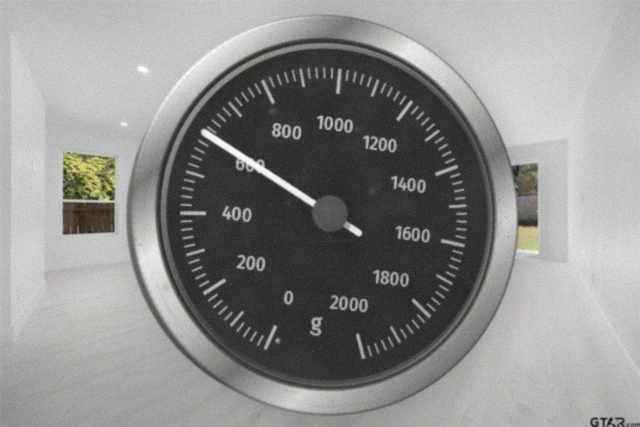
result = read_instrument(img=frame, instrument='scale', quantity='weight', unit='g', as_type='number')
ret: 600 g
